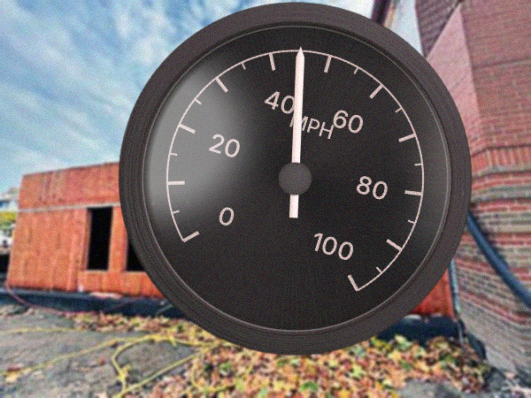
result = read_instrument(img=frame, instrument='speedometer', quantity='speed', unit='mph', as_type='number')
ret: 45 mph
